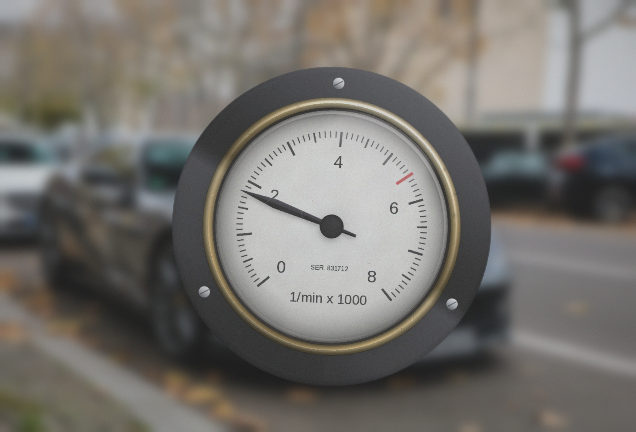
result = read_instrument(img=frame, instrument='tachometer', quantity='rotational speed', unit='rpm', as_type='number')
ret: 1800 rpm
